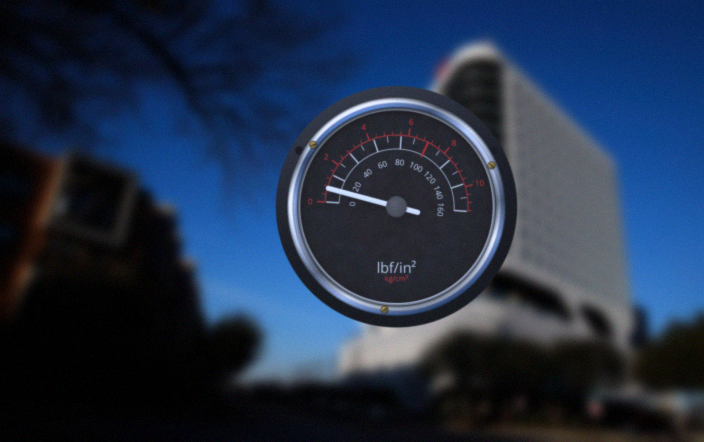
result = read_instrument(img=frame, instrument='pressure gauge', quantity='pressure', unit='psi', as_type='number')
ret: 10 psi
